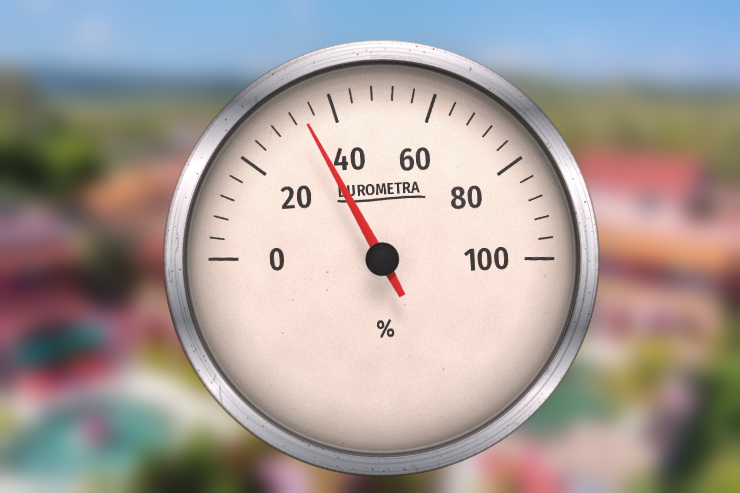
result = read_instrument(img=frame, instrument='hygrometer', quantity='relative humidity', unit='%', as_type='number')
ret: 34 %
